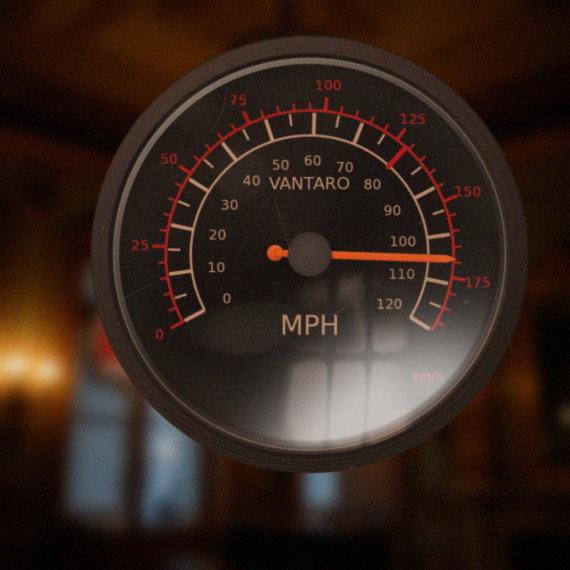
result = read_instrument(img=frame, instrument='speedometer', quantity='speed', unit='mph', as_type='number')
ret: 105 mph
